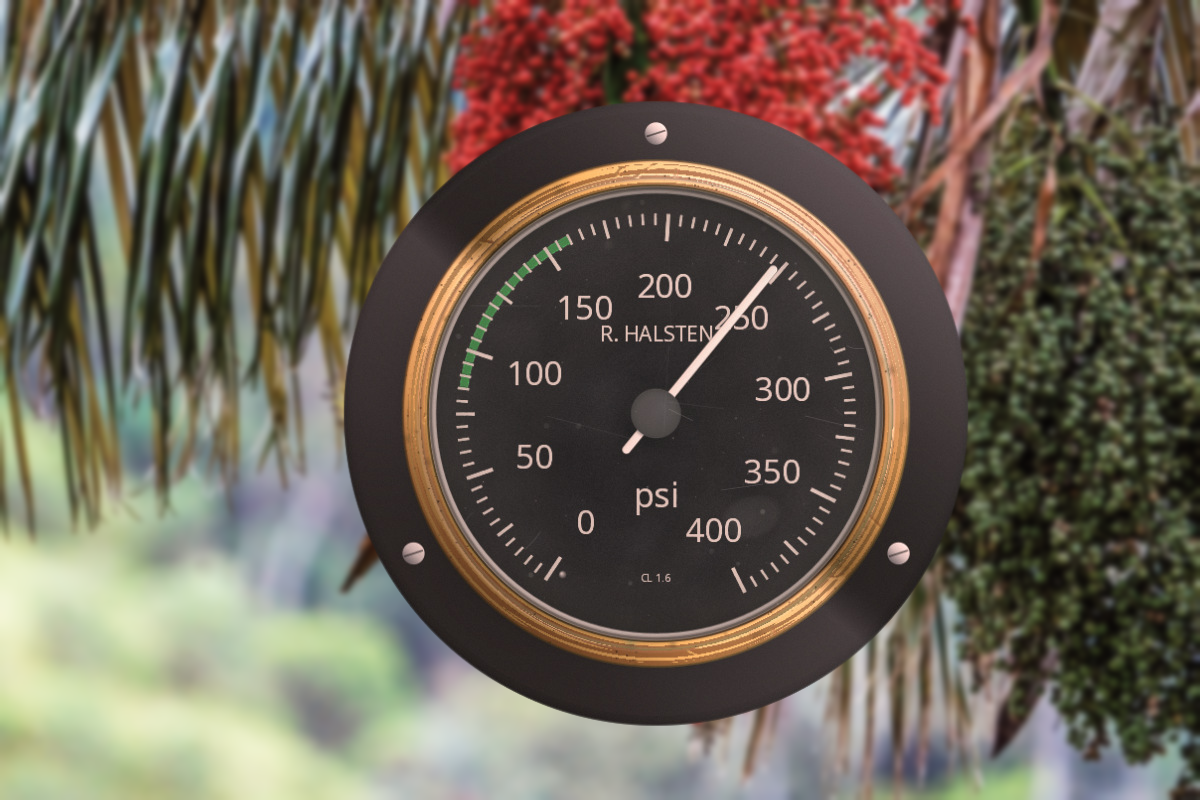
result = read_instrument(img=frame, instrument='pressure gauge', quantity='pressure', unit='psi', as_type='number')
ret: 247.5 psi
